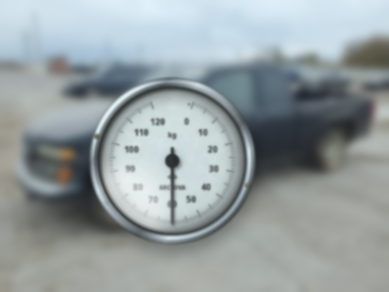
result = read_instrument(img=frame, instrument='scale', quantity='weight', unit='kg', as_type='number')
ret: 60 kg
